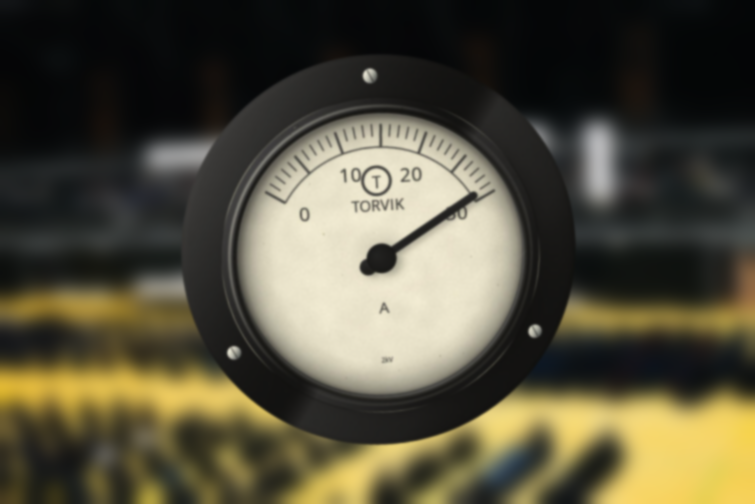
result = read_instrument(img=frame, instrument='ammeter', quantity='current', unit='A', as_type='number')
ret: 29 A
